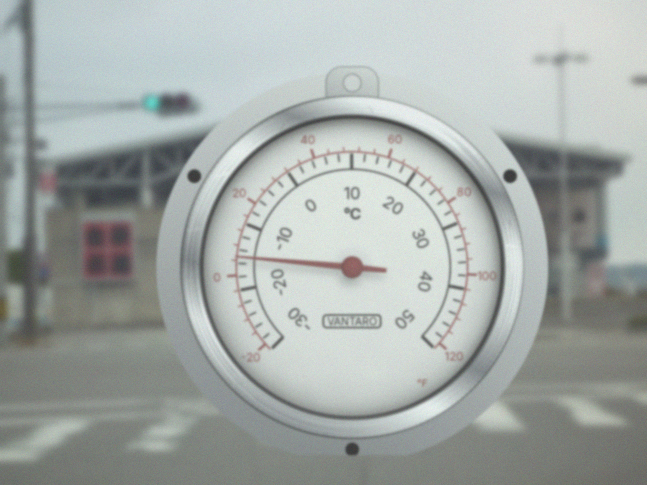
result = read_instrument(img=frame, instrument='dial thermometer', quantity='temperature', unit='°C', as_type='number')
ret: -15 °C
